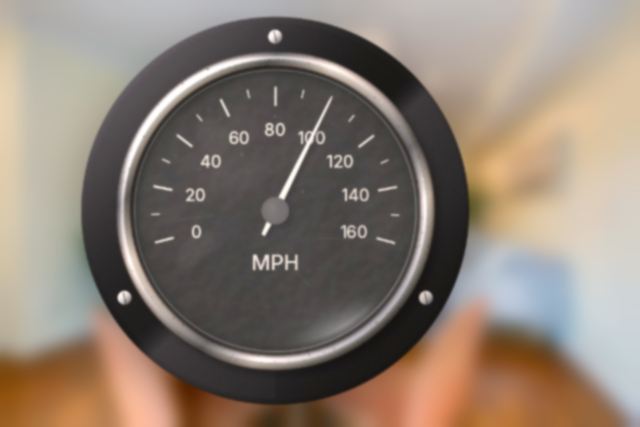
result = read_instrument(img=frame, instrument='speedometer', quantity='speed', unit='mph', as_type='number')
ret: 100 mph
